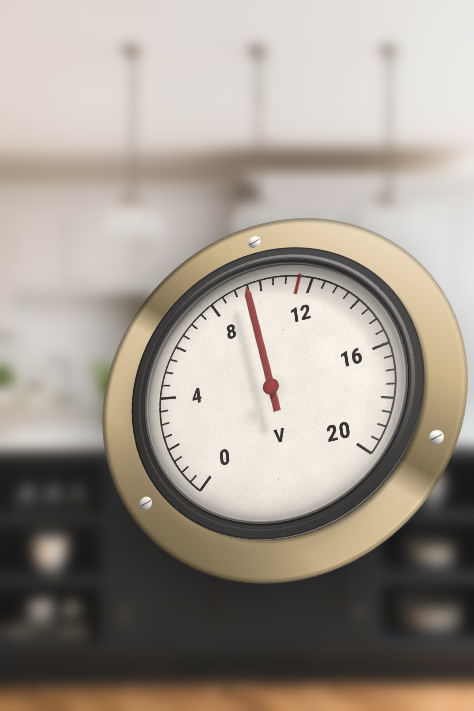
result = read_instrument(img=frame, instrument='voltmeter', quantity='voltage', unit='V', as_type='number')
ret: 9.5 V
